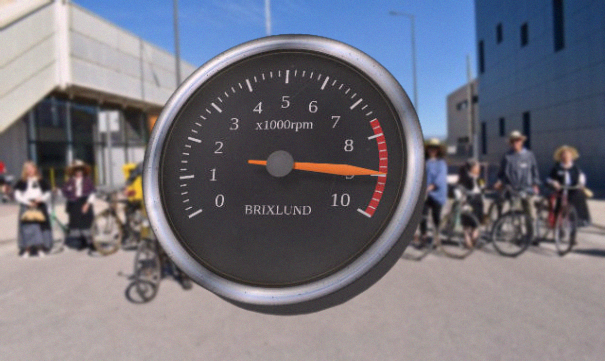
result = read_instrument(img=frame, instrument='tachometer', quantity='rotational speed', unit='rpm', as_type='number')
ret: 9000 rpm
